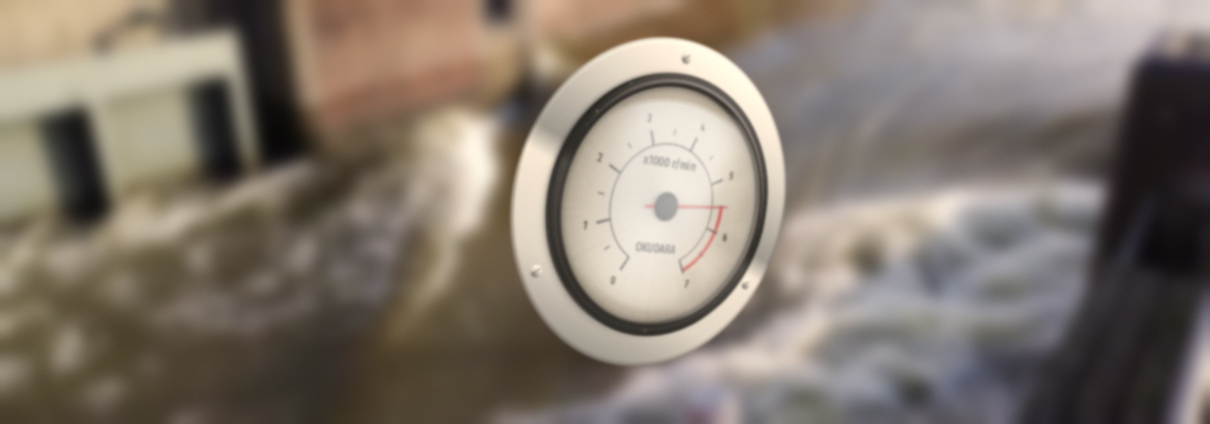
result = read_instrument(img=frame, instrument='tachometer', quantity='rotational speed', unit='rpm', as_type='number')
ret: 5500 rpm
